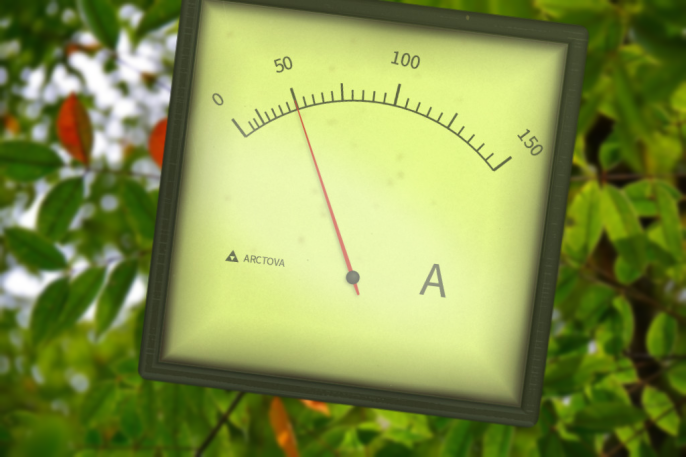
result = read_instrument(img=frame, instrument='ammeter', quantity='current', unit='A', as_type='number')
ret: 50 A
